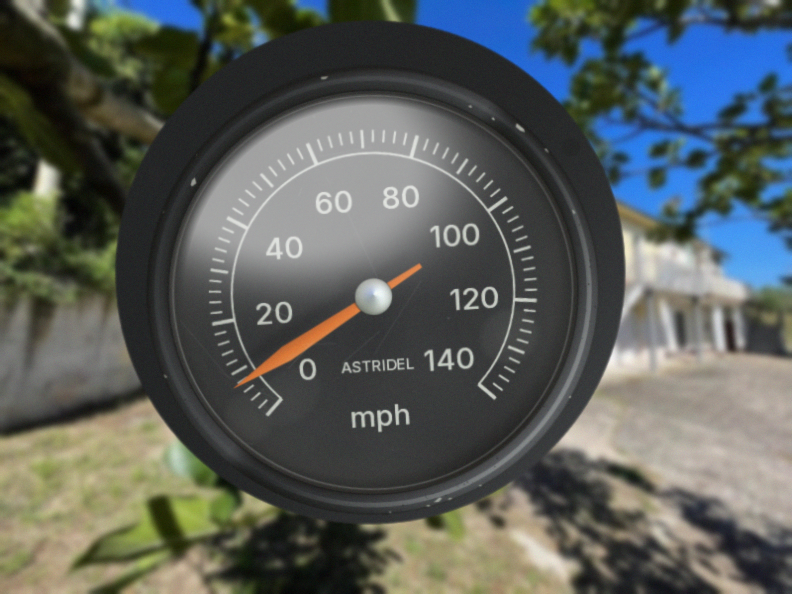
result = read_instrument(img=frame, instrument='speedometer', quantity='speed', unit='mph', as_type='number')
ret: 8 mph
